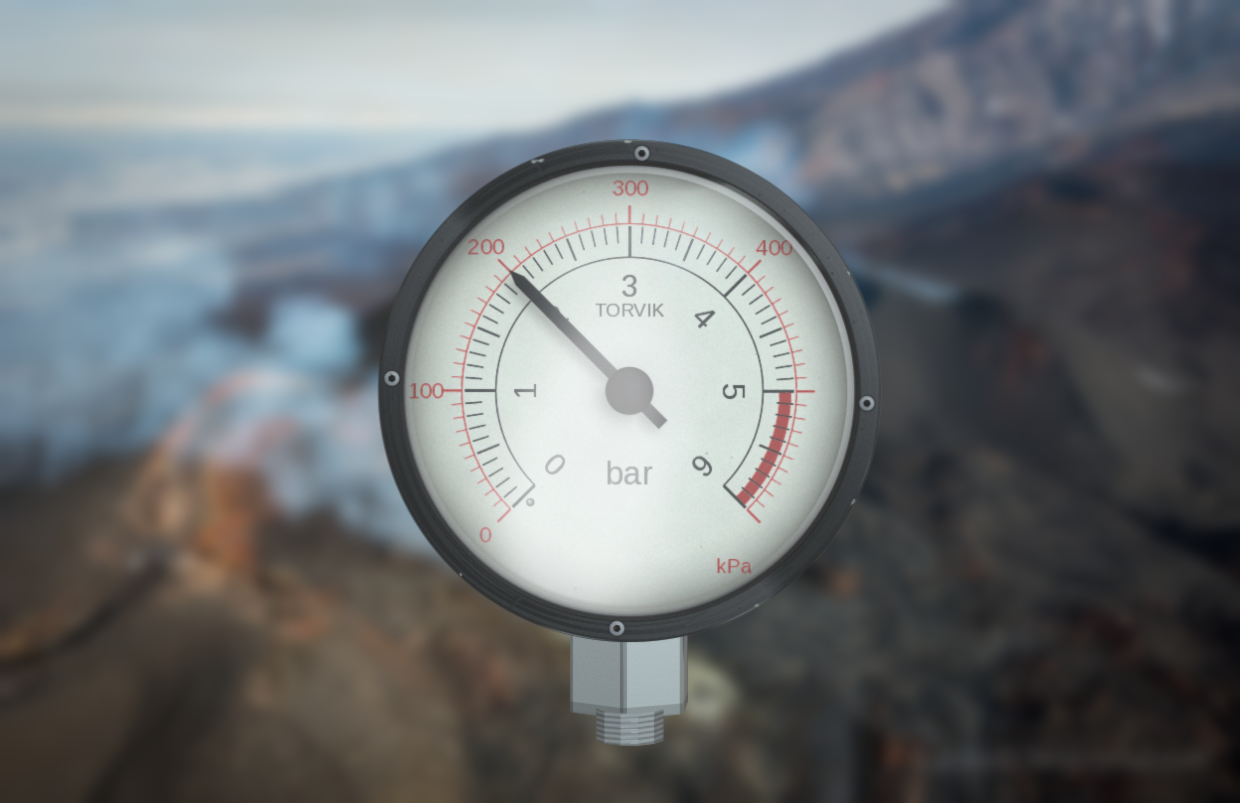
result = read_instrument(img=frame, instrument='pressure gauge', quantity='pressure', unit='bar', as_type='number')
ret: 2 bar
